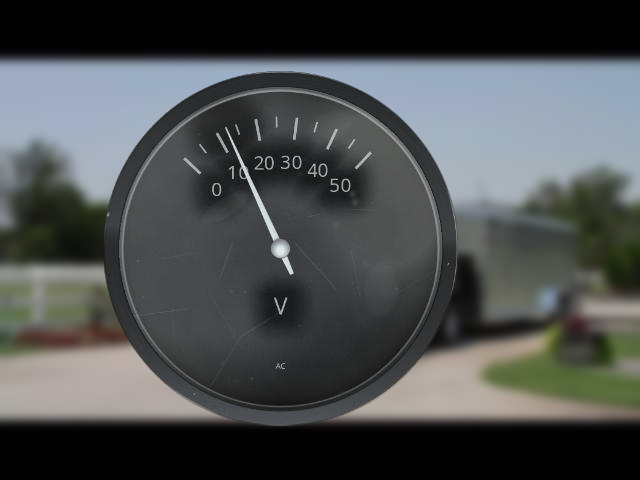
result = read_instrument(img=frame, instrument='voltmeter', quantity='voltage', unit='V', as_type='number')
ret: 12.5 V
